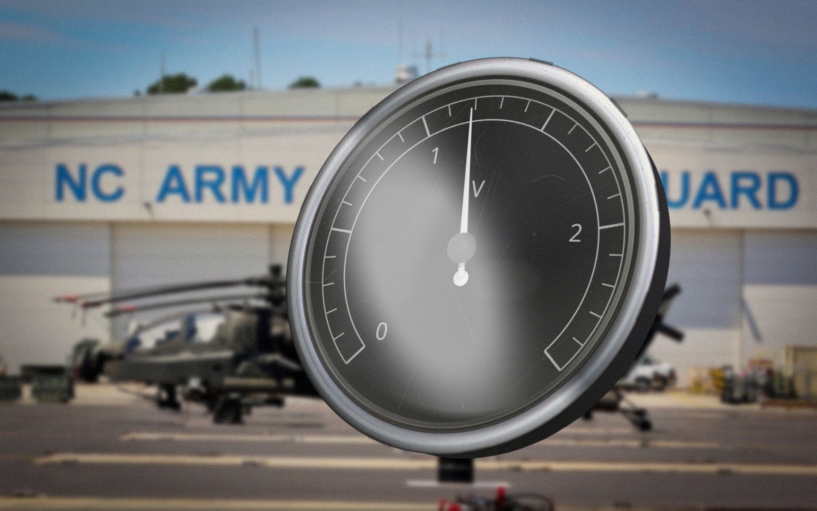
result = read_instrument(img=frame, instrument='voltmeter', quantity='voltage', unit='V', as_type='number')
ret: 1.2 V
